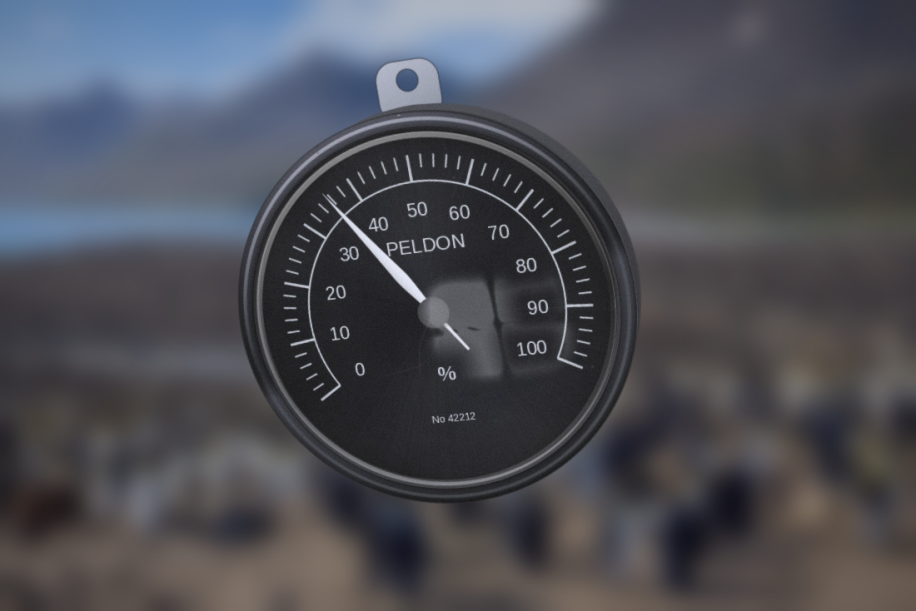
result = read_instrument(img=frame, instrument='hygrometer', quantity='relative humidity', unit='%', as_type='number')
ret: 36 %
